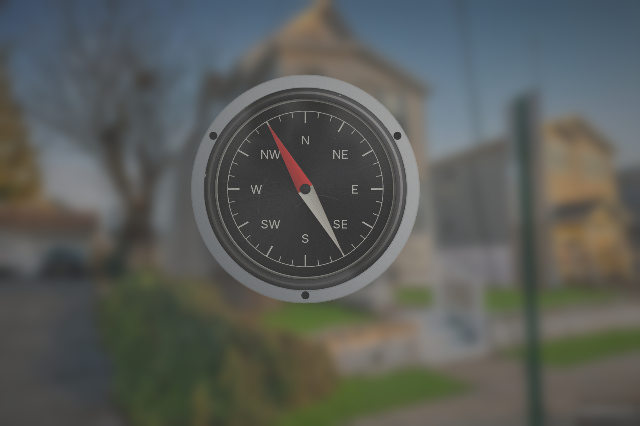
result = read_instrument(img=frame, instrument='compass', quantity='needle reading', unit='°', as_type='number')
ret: 330 °
